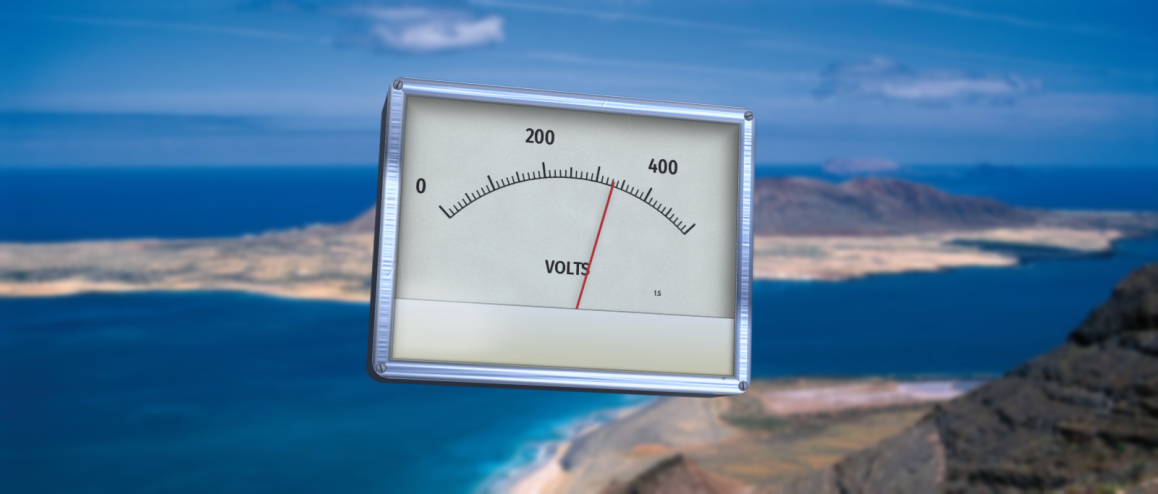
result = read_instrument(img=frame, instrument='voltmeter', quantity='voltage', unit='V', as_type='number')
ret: 330 V
